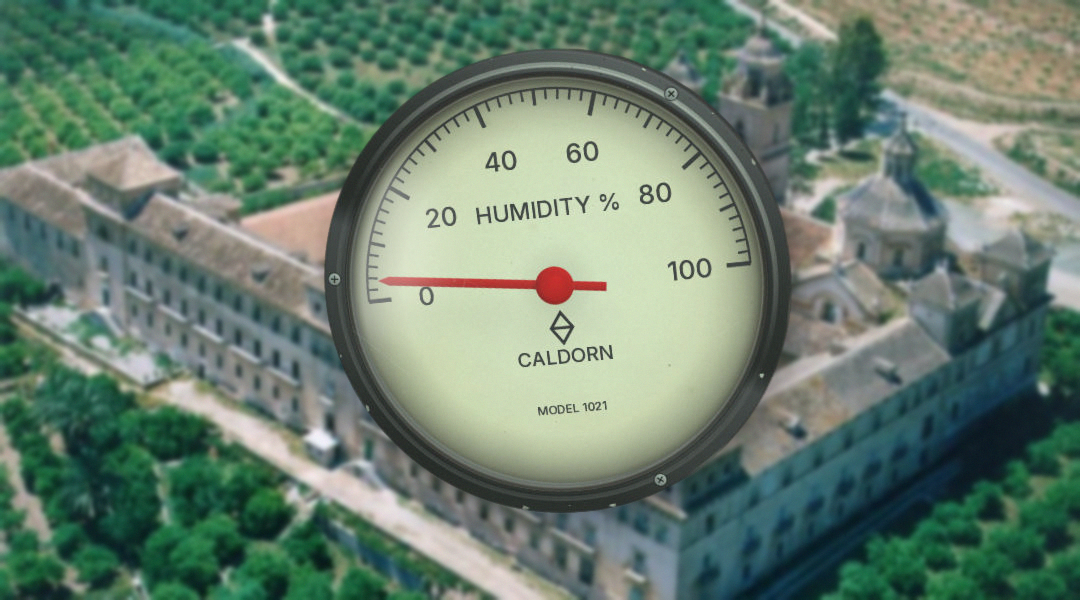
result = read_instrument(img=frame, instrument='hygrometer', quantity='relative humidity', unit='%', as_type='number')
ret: 4 %
